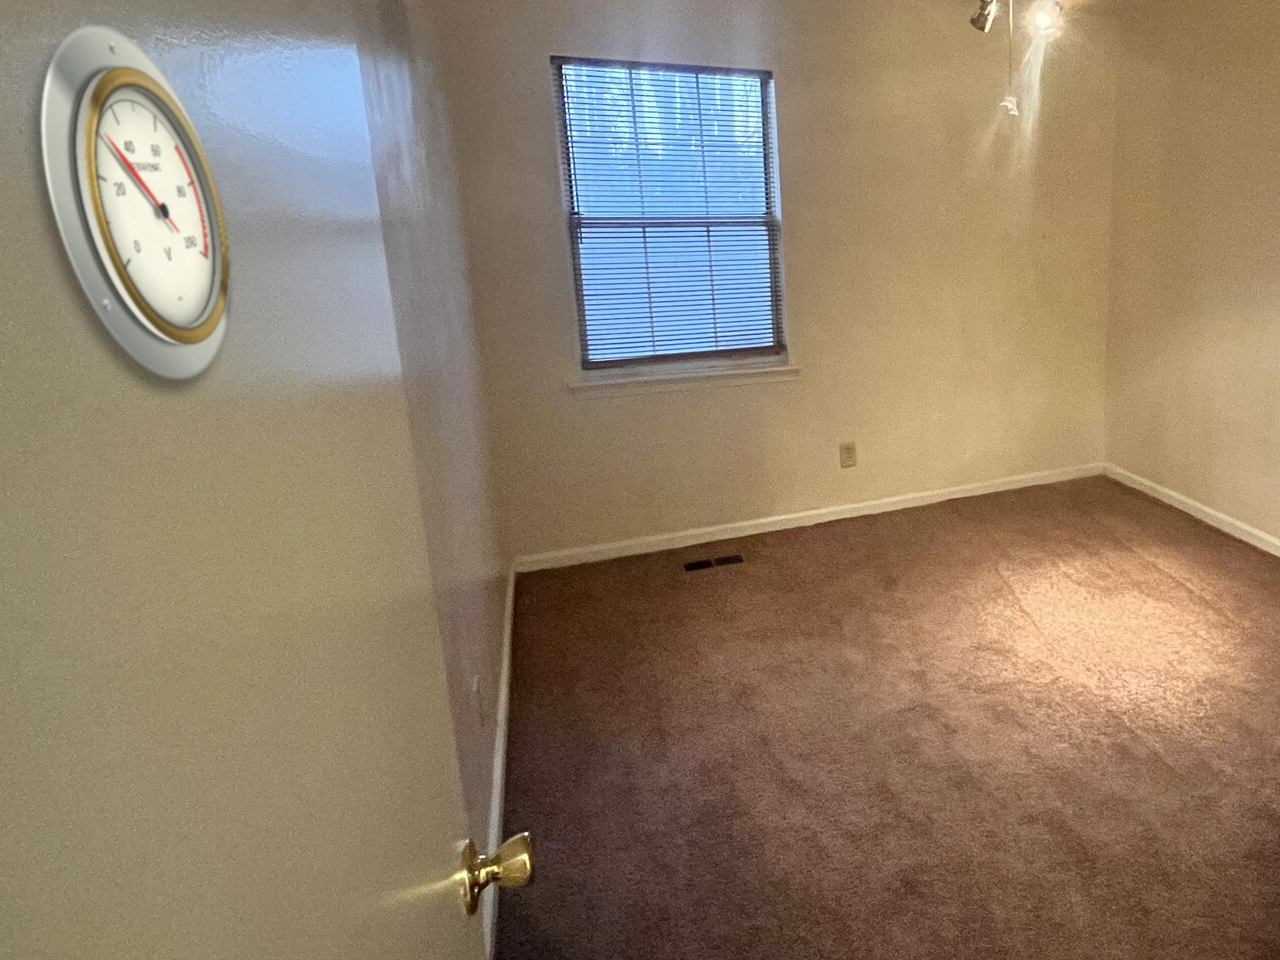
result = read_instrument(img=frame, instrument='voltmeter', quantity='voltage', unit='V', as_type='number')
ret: 30 V
